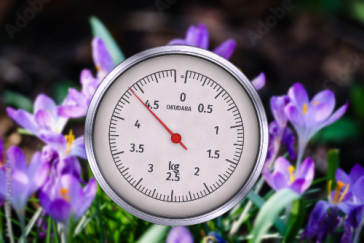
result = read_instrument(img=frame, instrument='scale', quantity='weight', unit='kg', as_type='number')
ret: 4.4 kg
